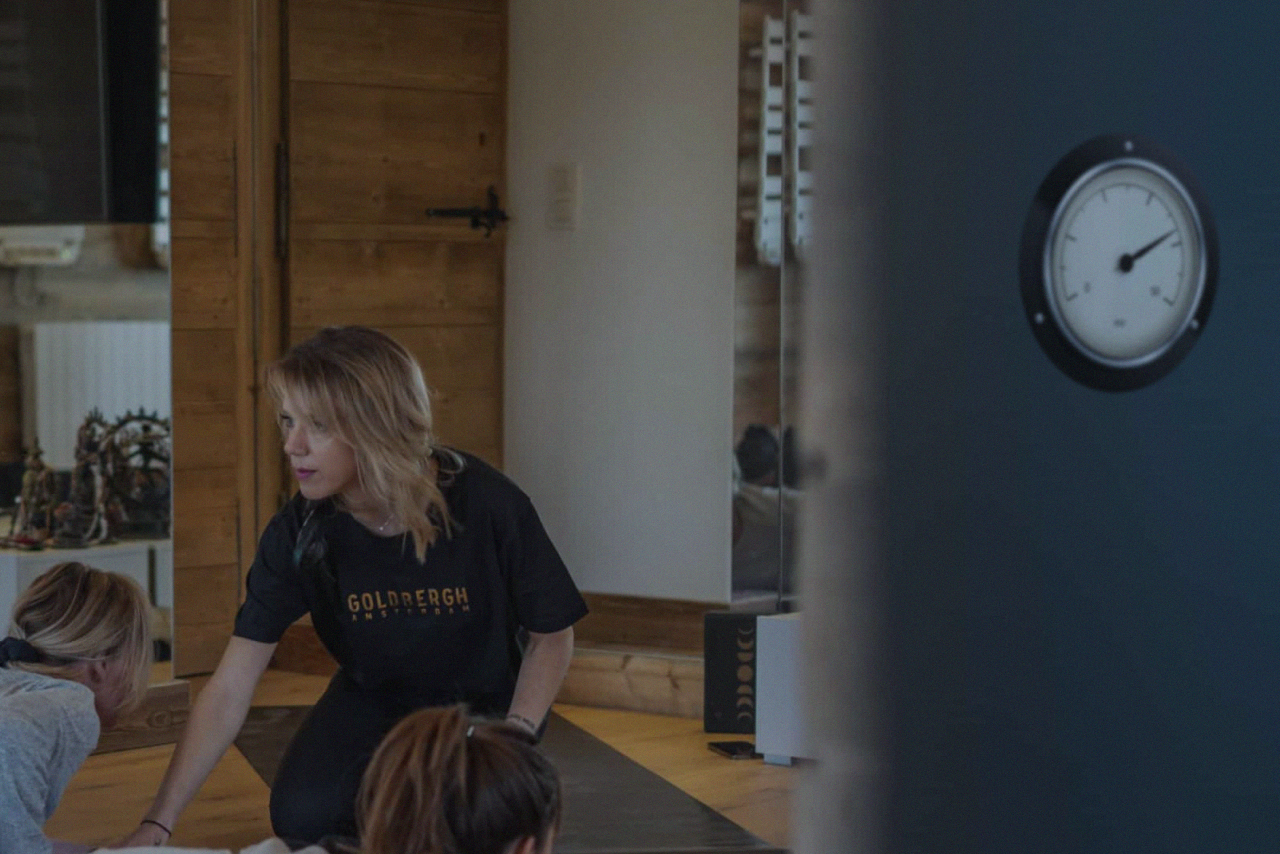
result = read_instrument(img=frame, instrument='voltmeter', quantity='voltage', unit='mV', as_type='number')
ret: 37.5 mV
